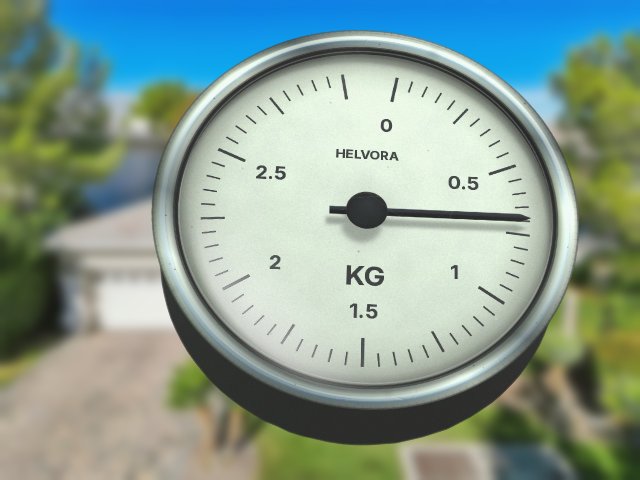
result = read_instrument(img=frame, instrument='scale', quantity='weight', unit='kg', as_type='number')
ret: 0.7 kg
